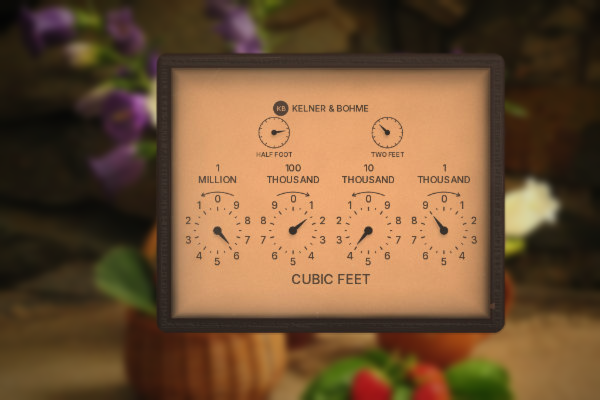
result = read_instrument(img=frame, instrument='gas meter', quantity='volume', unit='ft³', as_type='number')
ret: 613900 ft³
